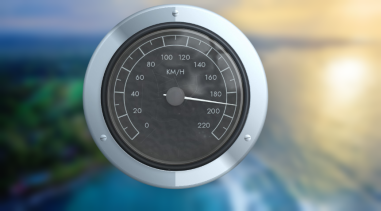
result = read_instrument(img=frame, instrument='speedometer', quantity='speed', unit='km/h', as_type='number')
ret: 190 km/h
